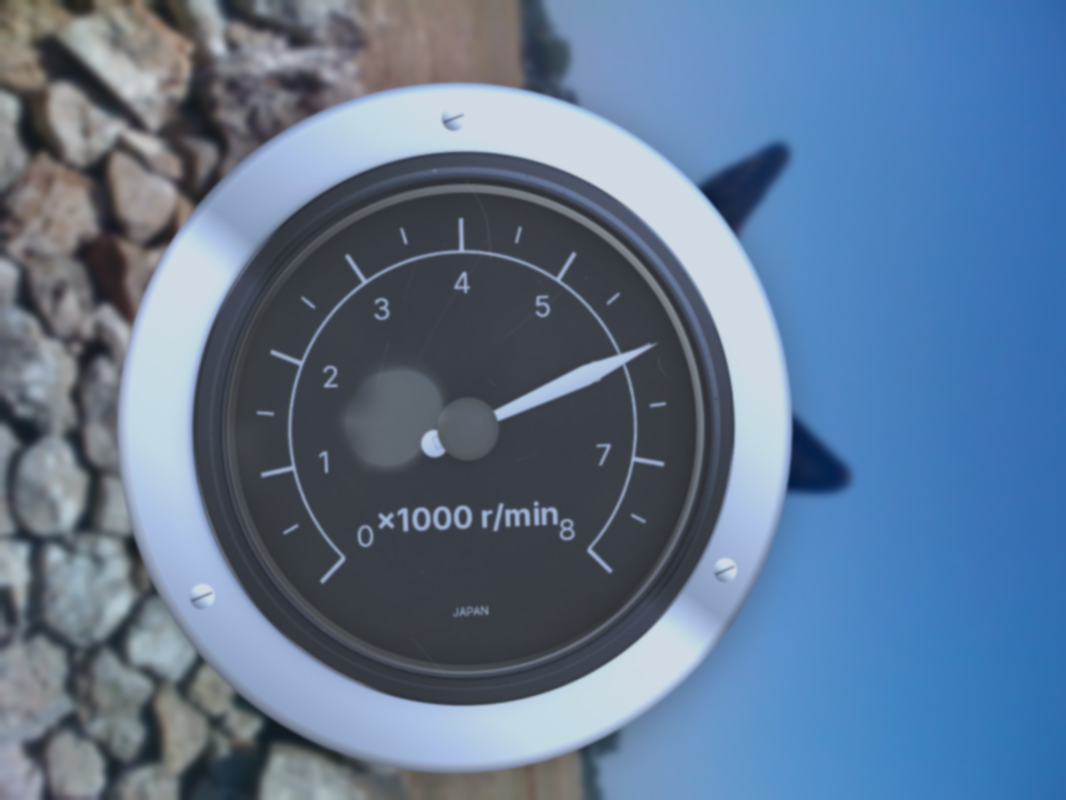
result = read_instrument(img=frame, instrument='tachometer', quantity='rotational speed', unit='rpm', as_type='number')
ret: 6000 rpm
